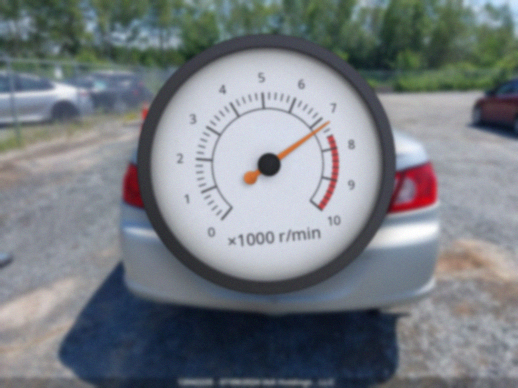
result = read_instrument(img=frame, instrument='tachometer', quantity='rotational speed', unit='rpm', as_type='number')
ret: 7200 rpm
